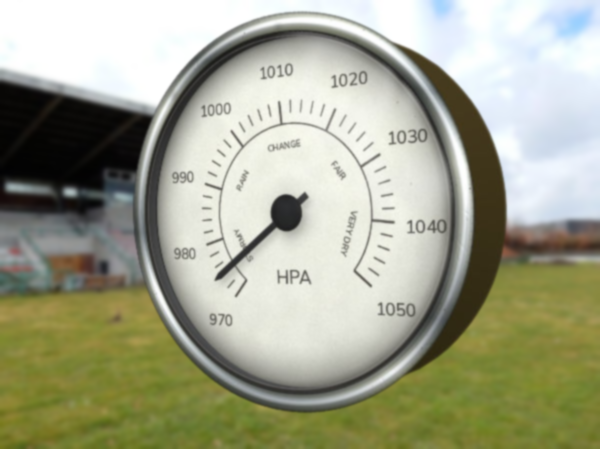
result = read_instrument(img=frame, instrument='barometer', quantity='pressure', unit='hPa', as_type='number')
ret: 974 hPa
